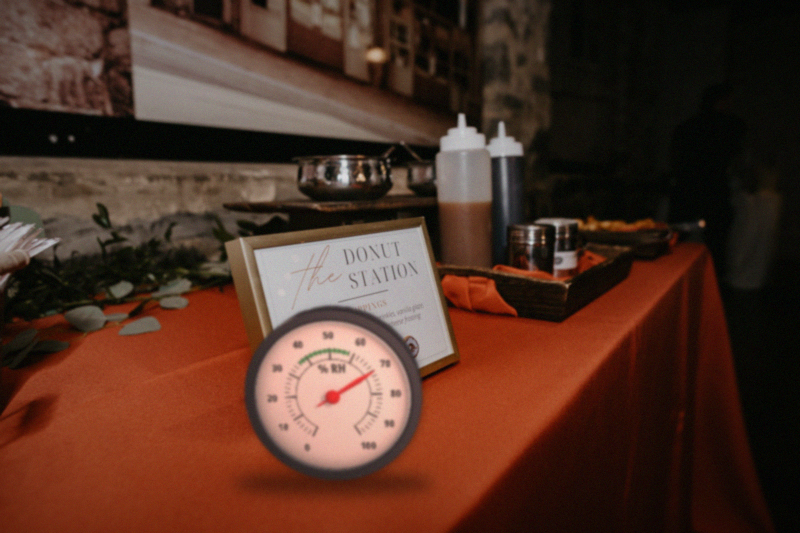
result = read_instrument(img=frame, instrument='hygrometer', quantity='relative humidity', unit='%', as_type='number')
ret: 70 %
